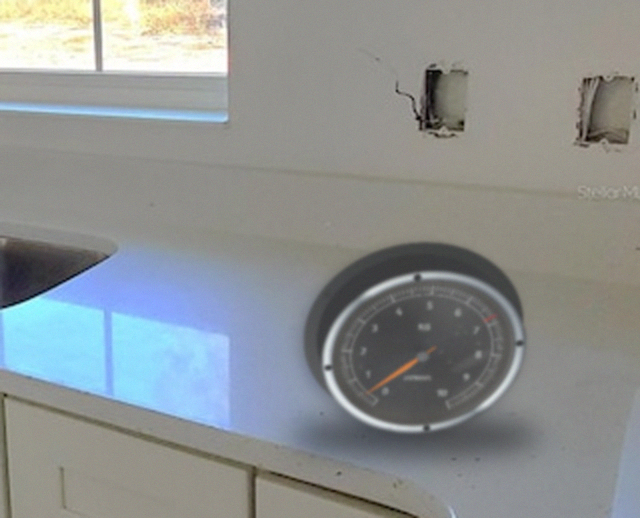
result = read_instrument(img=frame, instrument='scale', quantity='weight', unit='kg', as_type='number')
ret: 0.5 kg
